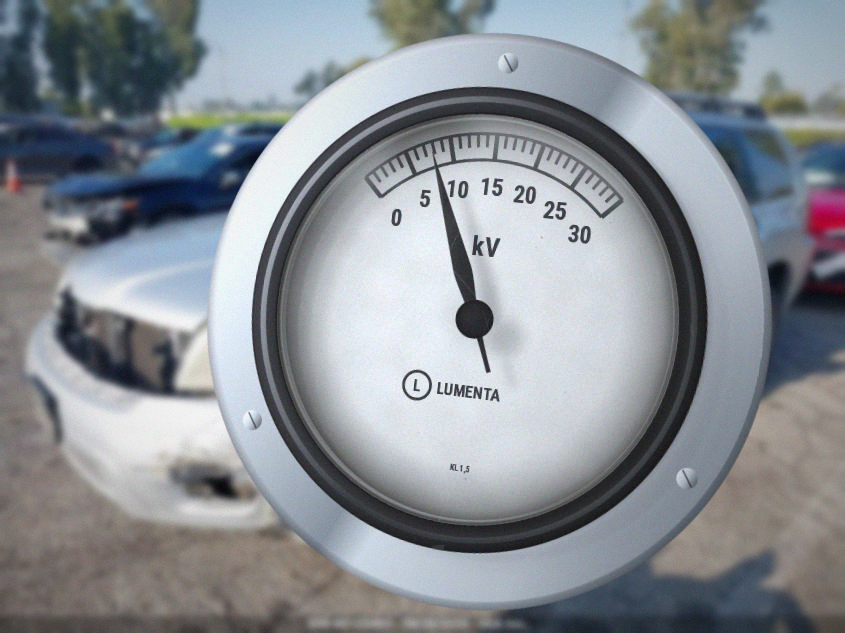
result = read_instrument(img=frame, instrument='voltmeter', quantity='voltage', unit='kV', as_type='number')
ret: 8 kV
